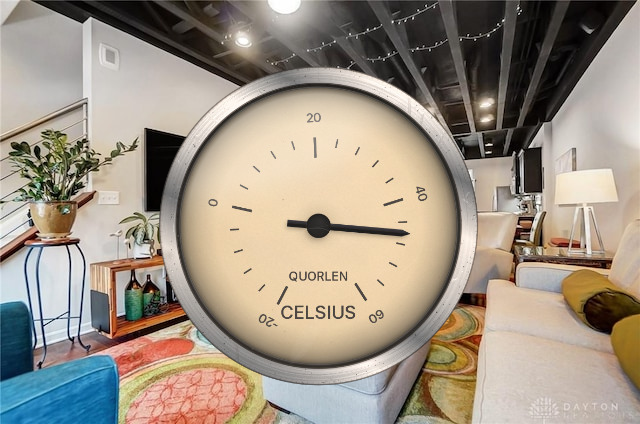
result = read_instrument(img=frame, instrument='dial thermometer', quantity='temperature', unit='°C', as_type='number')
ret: 46 °C
